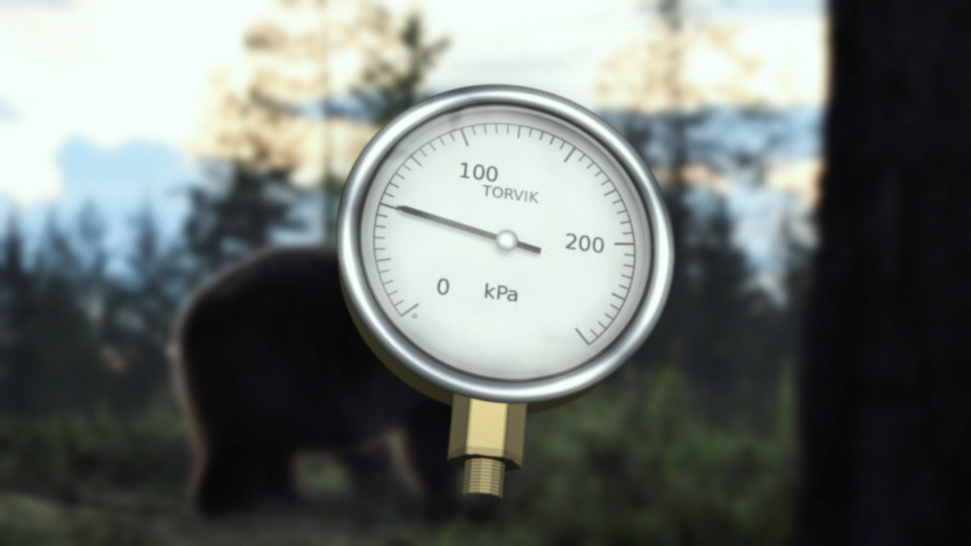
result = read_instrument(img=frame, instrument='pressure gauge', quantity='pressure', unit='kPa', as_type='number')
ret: 50 kPa
